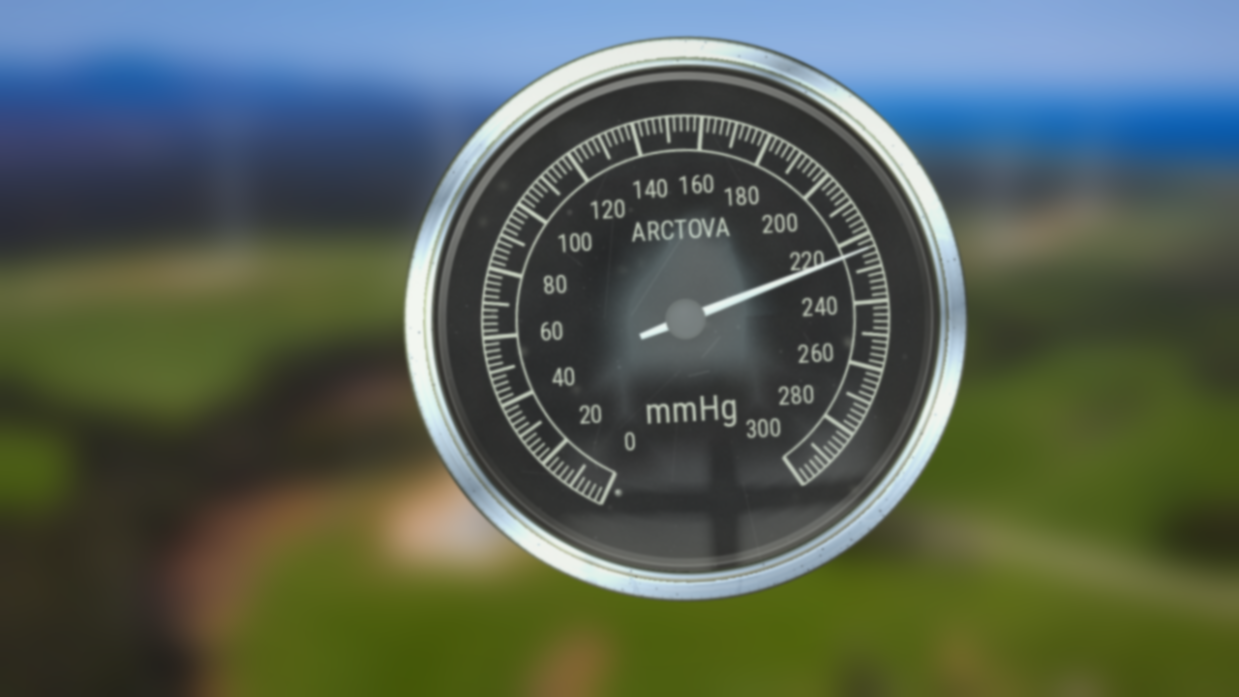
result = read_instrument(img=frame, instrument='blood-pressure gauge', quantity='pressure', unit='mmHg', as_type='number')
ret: 224 mmHg
